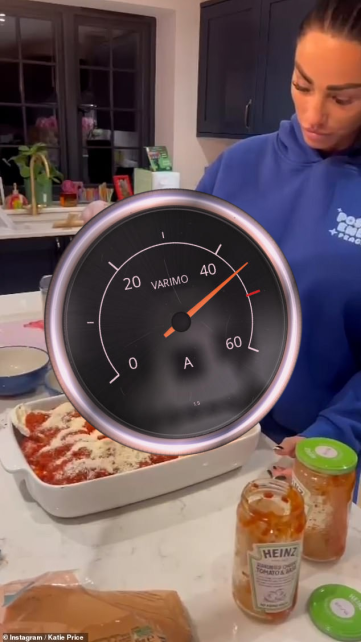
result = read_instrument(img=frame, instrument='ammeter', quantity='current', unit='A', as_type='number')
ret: 45 A
